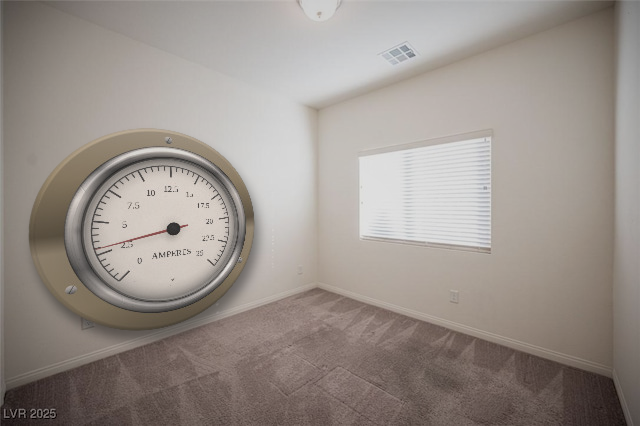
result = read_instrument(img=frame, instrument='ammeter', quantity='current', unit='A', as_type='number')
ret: 3 A
